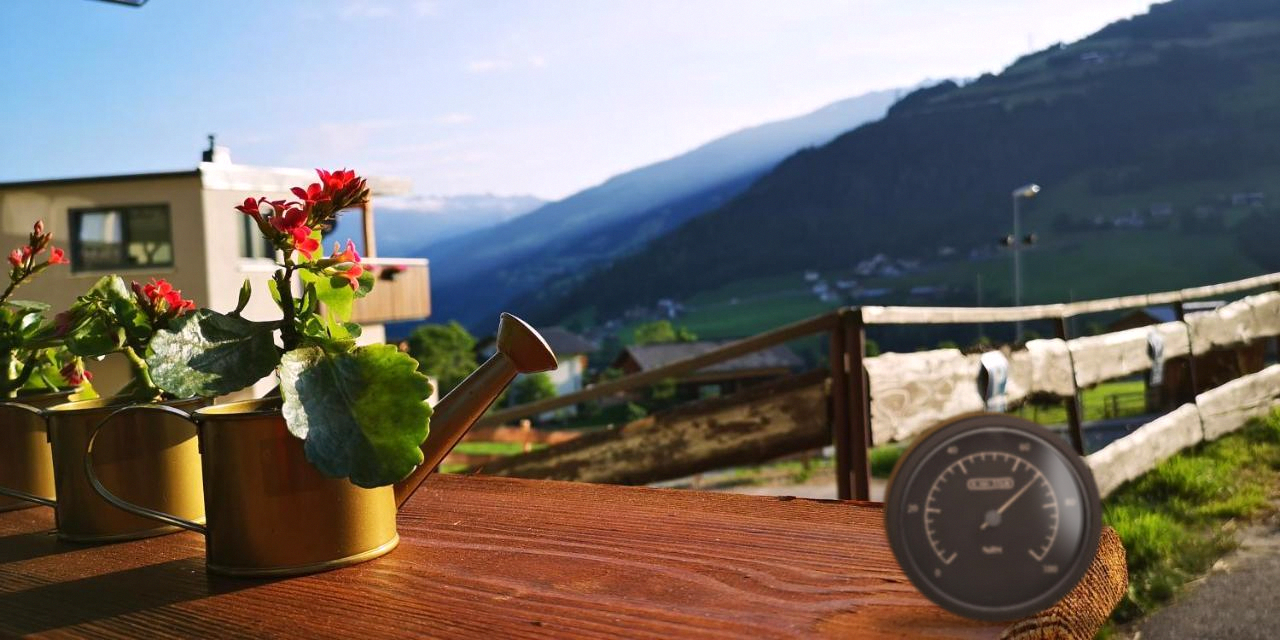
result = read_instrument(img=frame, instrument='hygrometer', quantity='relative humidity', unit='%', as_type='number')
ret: 68 %
